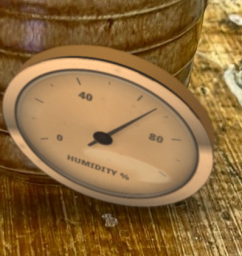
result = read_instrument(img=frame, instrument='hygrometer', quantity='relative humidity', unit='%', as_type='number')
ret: 65 %
